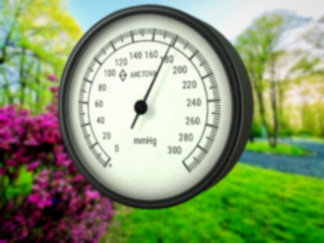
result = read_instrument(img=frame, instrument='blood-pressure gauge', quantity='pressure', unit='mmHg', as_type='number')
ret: 180 mmHg
